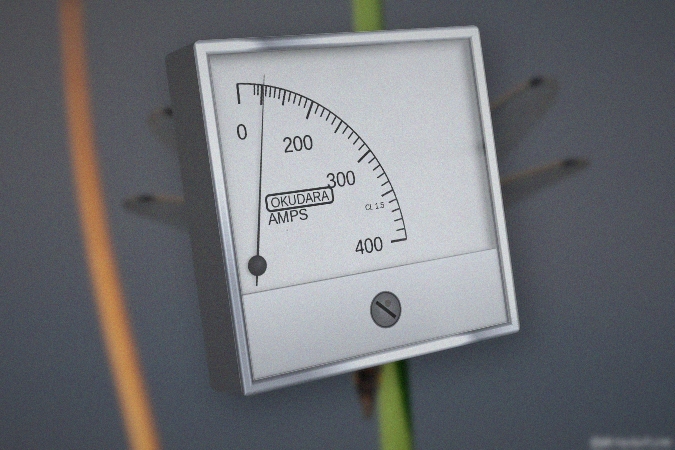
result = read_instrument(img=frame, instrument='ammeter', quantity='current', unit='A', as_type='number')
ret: 100 A
